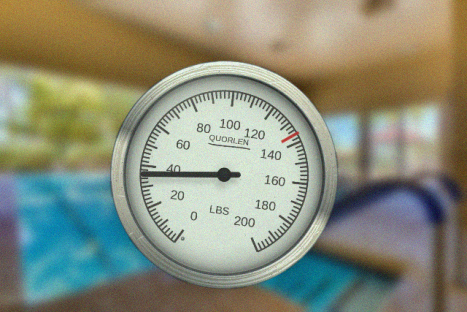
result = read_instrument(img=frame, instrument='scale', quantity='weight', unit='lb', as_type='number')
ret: 36 lb
